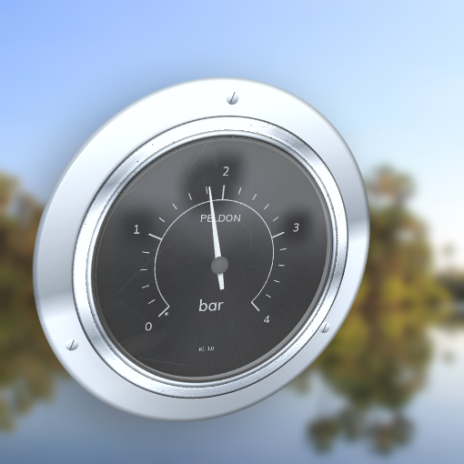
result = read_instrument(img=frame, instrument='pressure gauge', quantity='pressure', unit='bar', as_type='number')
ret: 1.8 bar
